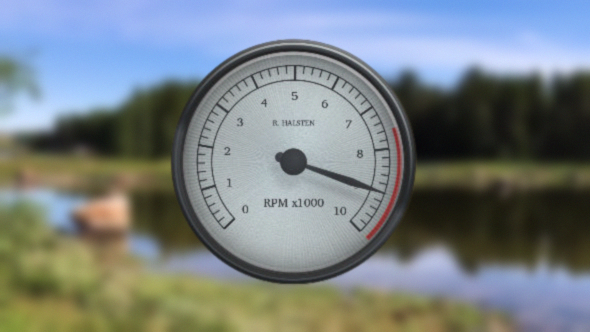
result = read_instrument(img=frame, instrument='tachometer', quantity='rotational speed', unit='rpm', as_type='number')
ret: 9000 rpm
